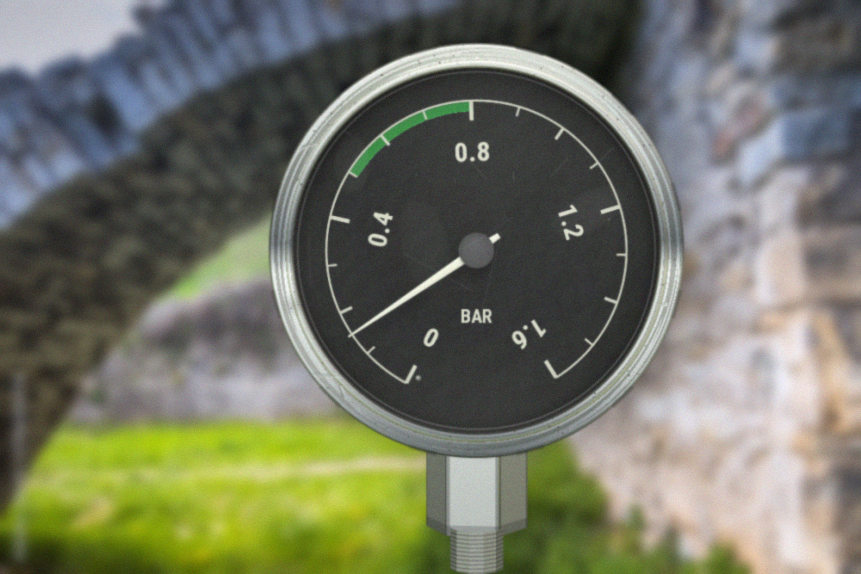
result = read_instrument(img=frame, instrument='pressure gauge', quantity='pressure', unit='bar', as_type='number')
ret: 0.15 bar
